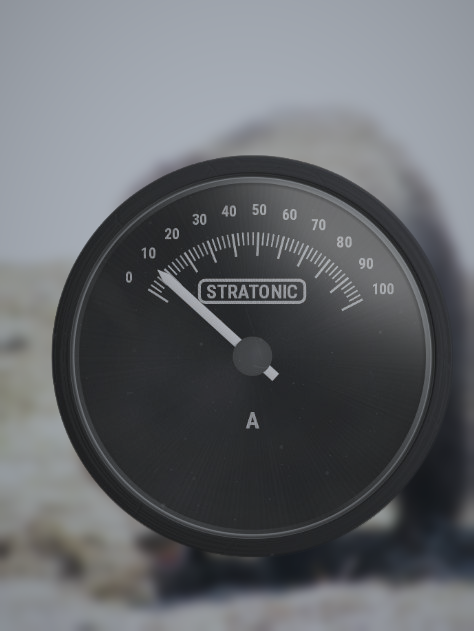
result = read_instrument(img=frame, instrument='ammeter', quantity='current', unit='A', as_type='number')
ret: 8 A
